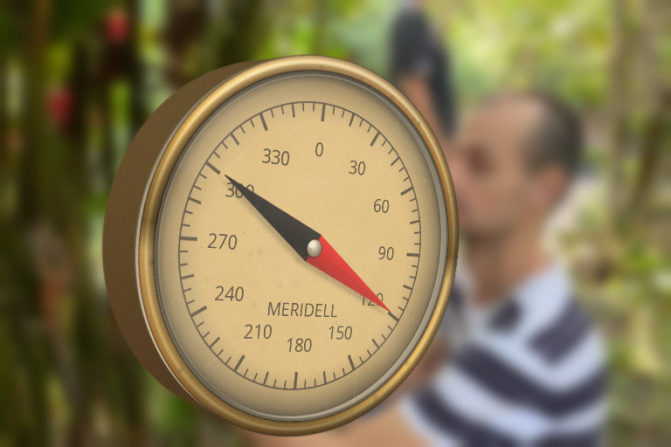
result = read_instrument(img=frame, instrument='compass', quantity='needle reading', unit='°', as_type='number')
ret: 120 °
